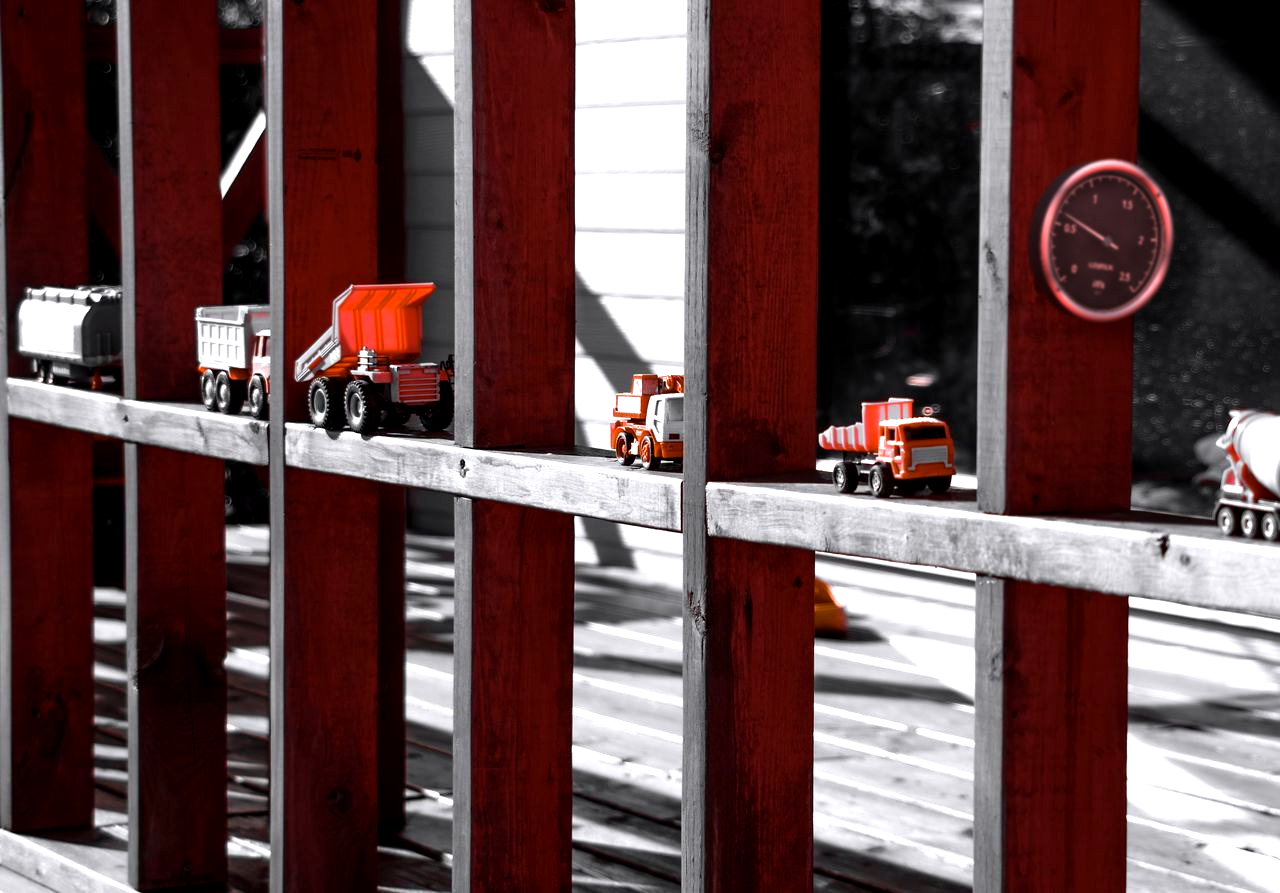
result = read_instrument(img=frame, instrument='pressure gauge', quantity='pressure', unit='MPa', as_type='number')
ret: 0.6 MPa
